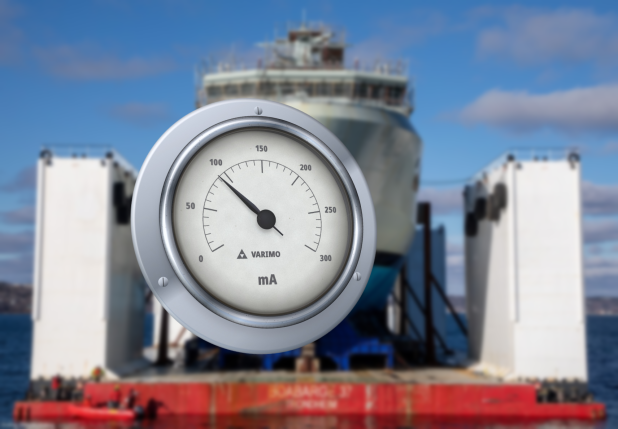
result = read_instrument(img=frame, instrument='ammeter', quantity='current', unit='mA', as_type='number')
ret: 90 mA
